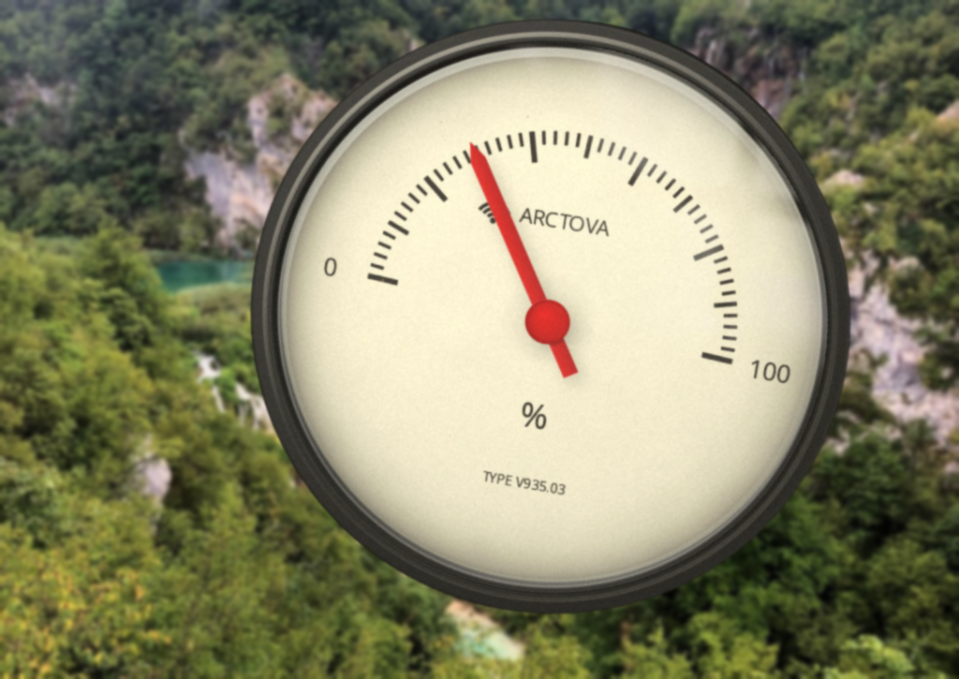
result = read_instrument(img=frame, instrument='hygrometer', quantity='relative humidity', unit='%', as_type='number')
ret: 30 %
